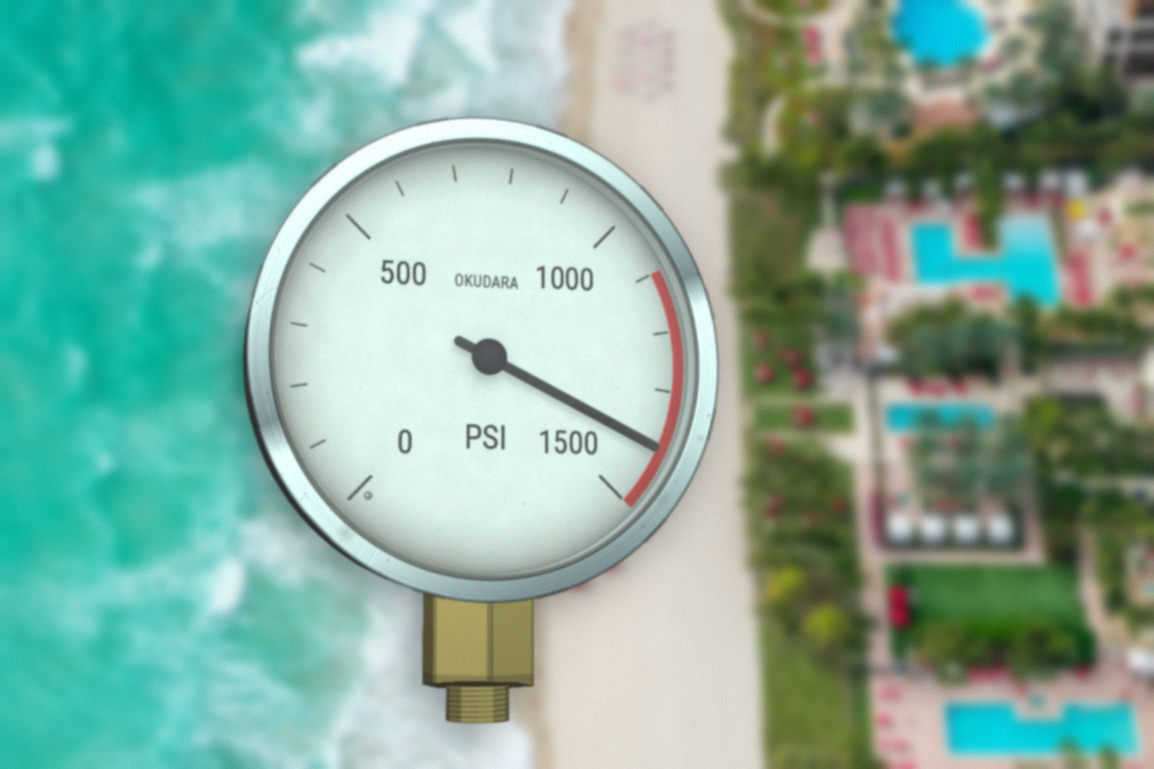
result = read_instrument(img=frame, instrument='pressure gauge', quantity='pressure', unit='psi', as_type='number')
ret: 1400 psi
